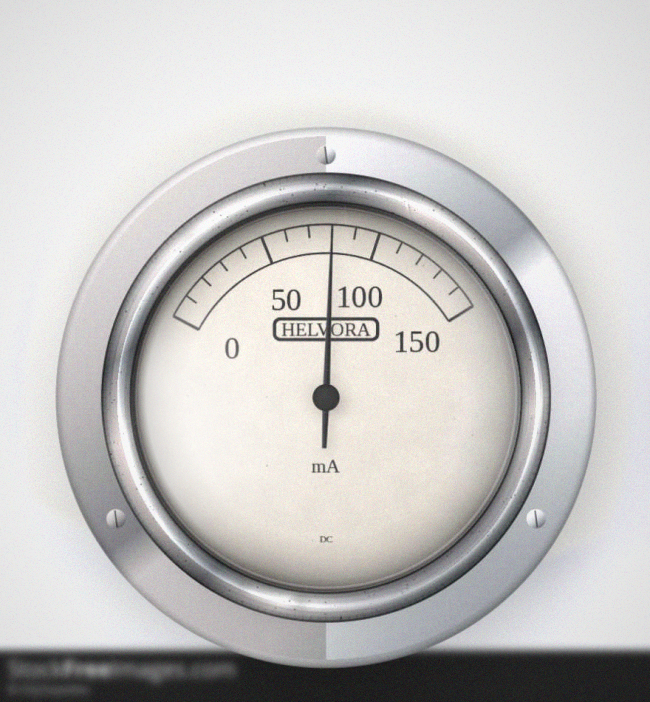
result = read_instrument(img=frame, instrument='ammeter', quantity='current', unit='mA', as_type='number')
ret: 80 mA
